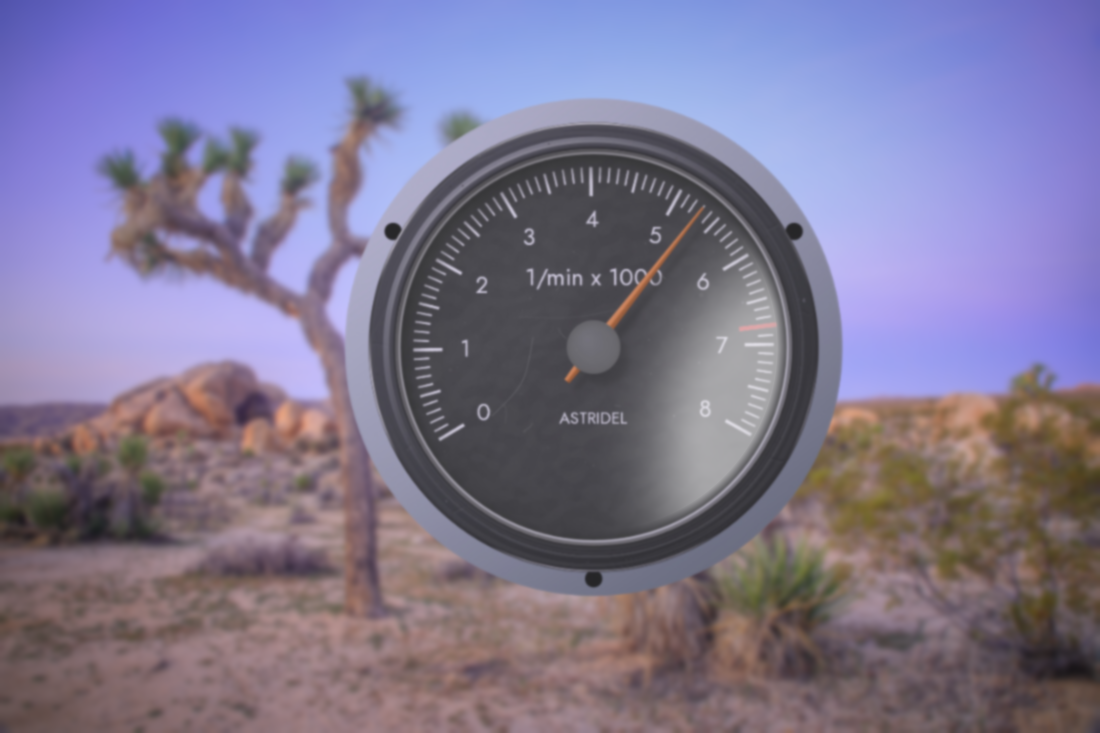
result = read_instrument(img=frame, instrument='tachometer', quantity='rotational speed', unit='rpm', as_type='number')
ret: 5300 rpm
